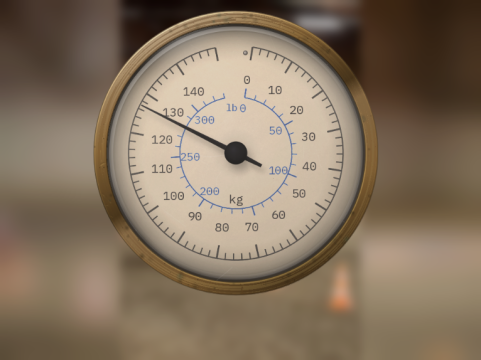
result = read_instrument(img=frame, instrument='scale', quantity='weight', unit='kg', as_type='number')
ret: 127 kg
